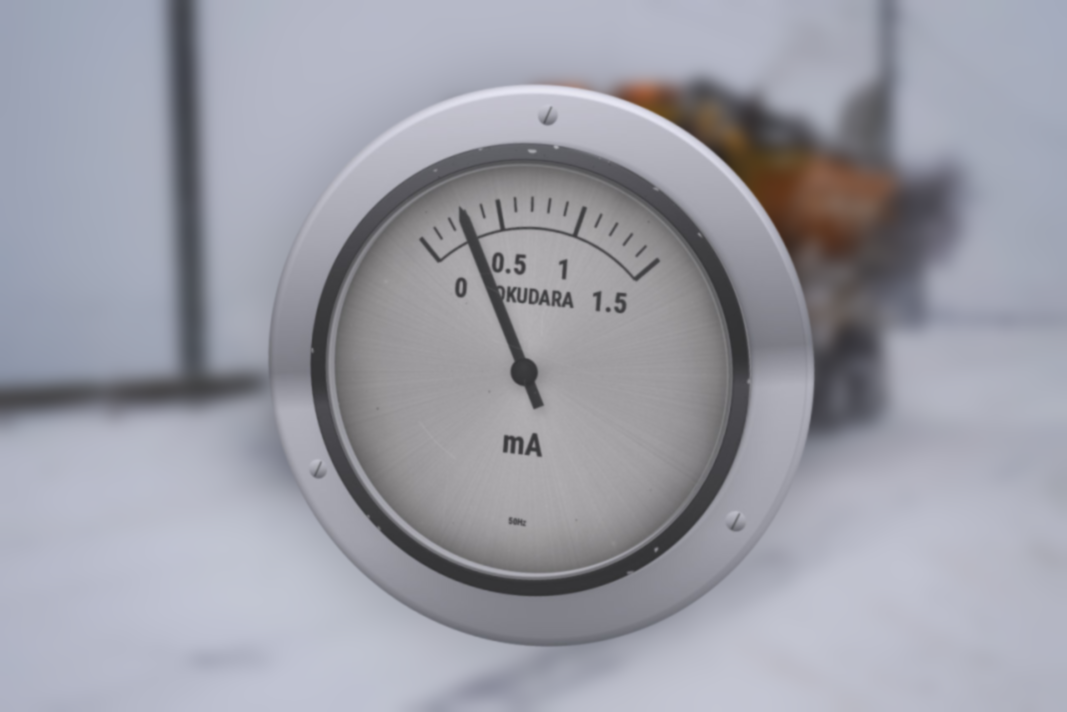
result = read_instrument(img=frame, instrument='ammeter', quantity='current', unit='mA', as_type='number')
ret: 0.3 mA
